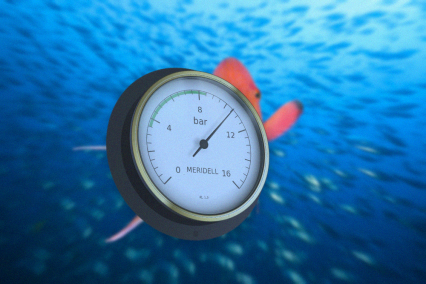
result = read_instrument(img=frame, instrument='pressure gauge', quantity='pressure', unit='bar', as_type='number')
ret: 10.5 bar
